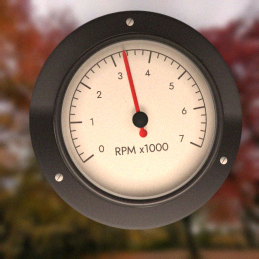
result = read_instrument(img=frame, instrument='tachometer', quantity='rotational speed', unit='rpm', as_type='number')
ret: 3300 rpm
